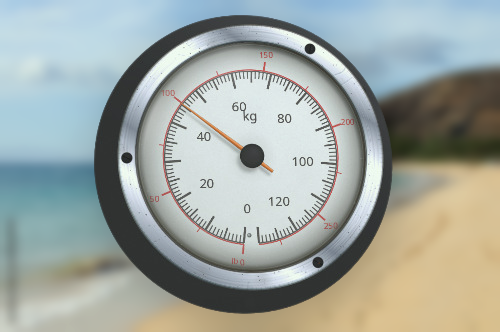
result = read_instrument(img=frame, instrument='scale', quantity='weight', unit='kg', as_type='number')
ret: 45 kg
